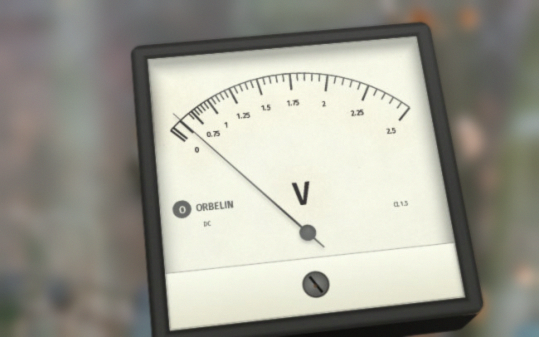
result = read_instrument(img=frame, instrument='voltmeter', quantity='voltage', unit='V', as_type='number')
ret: 0.5 V
